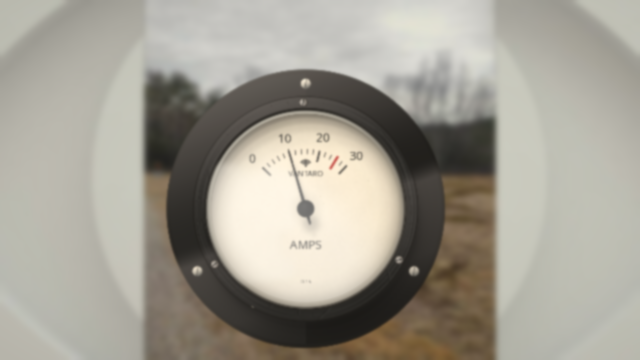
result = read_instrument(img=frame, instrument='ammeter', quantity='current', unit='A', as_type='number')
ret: 10 A
